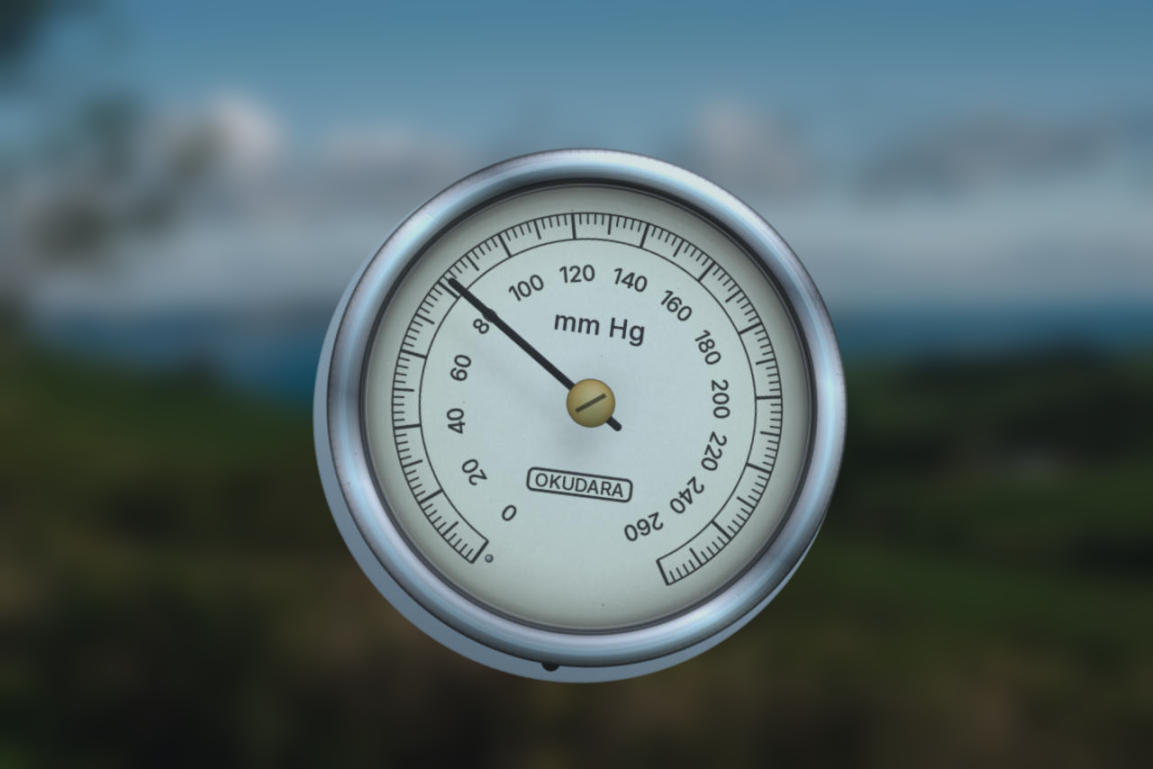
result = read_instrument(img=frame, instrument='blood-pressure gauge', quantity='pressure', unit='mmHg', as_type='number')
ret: 82 mmHg
